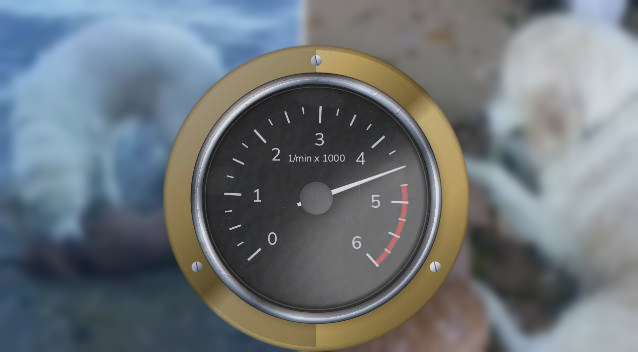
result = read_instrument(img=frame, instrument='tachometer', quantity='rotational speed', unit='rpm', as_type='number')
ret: 4500 rpm
